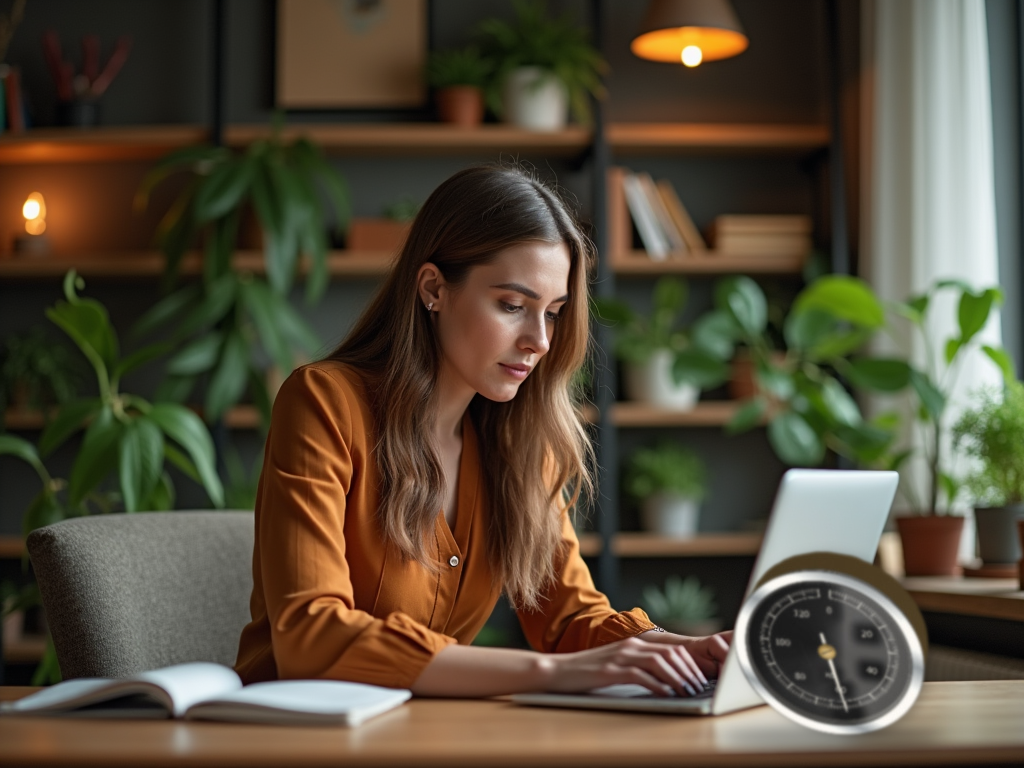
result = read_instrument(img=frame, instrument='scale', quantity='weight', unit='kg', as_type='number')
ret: 60 kg
